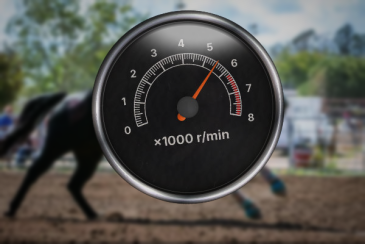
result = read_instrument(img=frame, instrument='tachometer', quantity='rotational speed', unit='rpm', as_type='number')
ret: 5500 rpm
